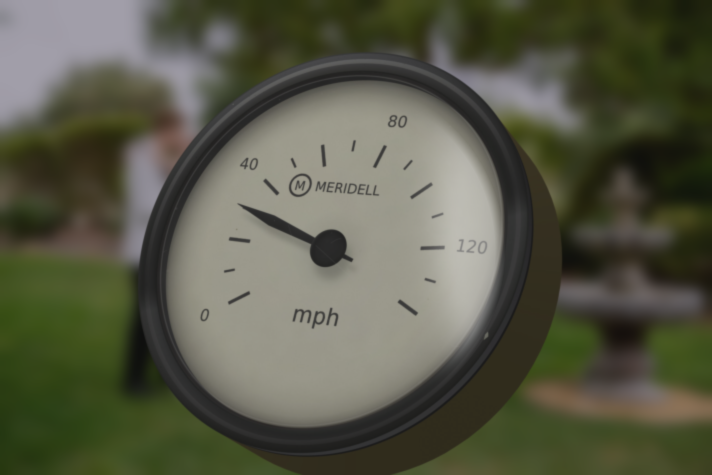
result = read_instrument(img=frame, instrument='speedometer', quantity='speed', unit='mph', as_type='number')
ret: 30 mph
